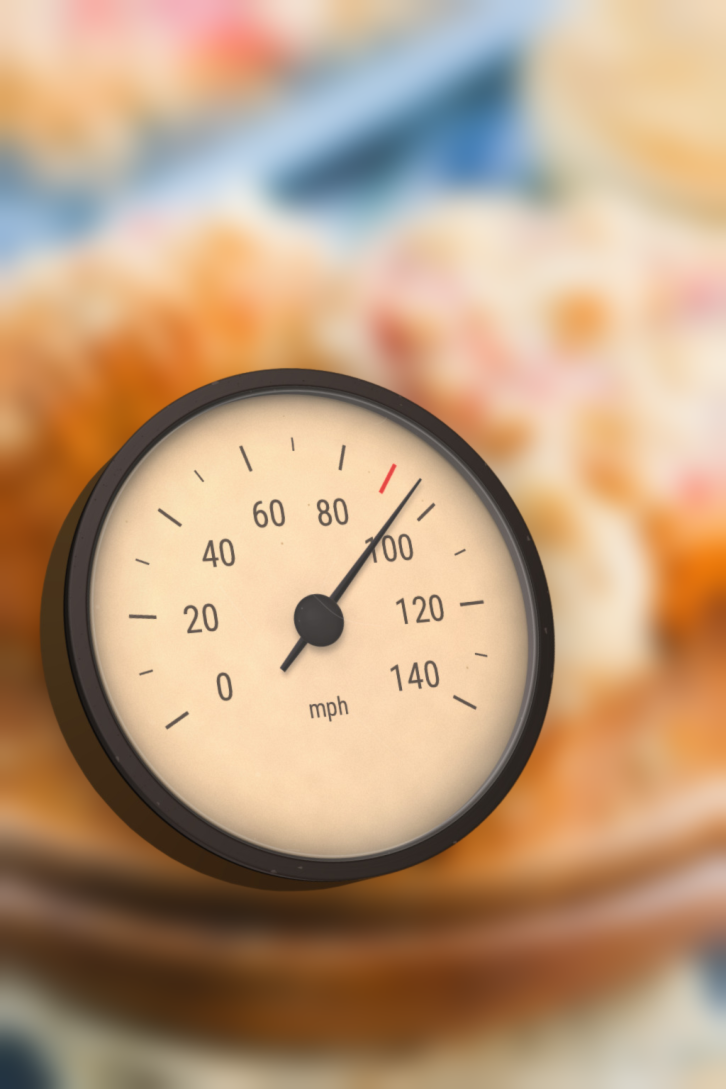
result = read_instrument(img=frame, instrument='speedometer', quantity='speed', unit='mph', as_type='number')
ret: 95 mph
